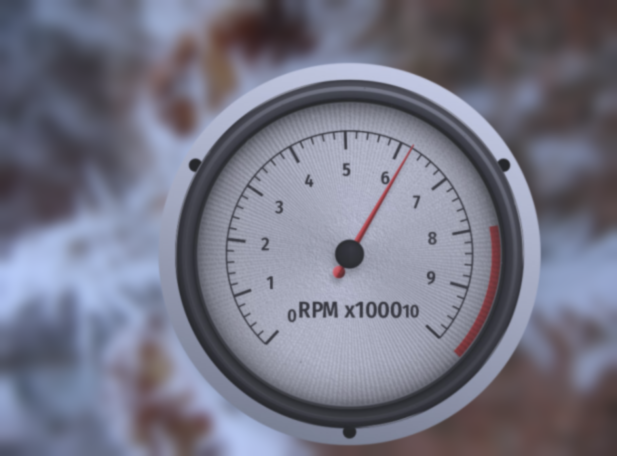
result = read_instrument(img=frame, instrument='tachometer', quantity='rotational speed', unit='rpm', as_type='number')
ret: 6200 rpm
